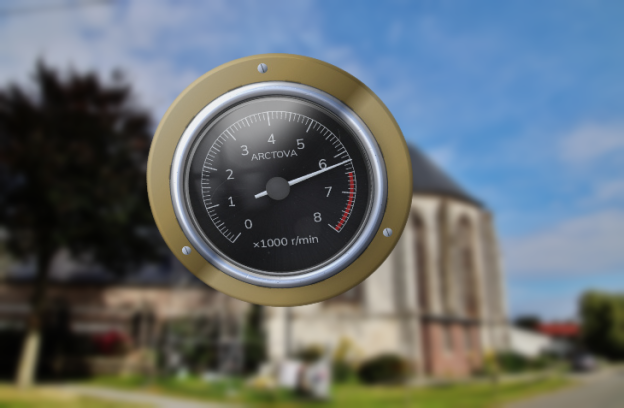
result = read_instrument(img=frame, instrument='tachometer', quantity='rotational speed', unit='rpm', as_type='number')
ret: 6200 rpm
